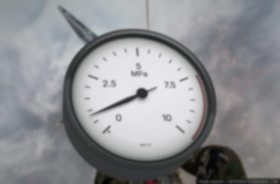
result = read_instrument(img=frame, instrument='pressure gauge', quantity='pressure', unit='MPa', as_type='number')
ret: 0.75 MPa
